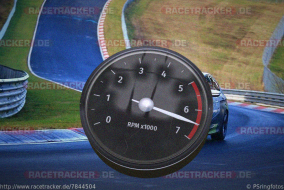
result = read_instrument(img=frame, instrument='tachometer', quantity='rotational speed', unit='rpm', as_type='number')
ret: 6500 rpm
